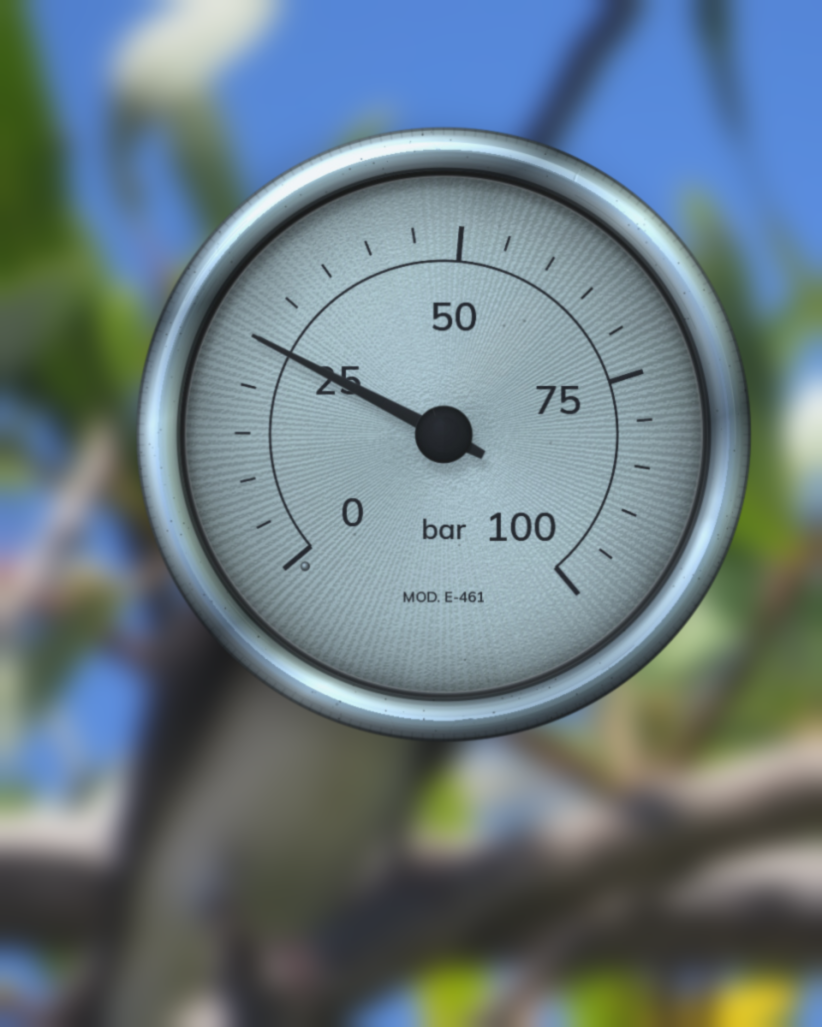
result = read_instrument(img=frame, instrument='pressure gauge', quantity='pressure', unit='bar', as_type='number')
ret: 25 bar
